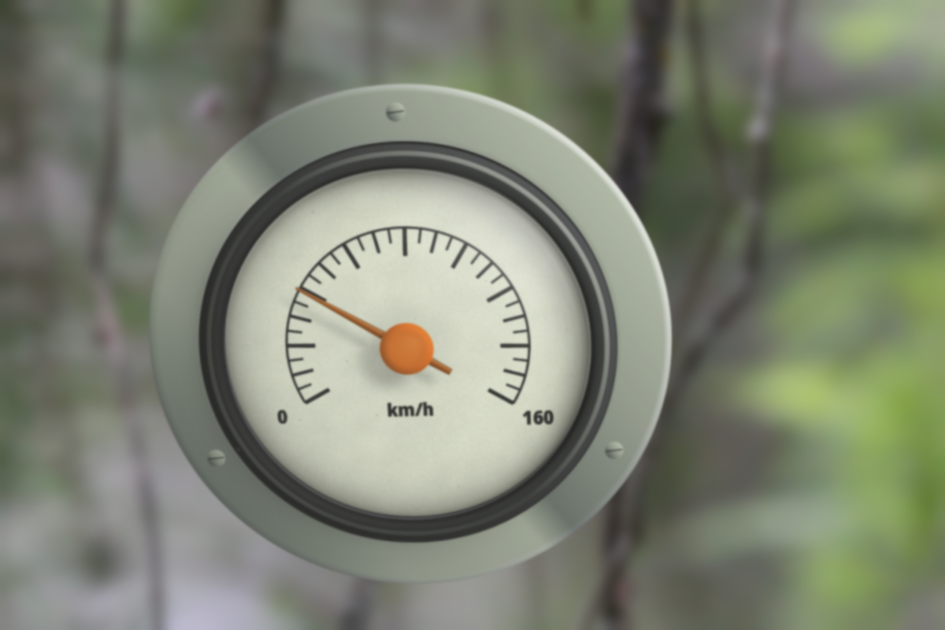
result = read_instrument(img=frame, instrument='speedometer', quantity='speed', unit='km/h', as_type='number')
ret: 40 km/h
